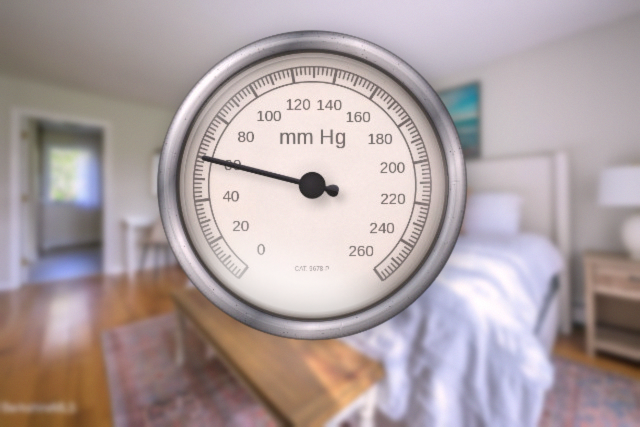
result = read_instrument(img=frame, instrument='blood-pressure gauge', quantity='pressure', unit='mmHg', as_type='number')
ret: 60 mmHg
